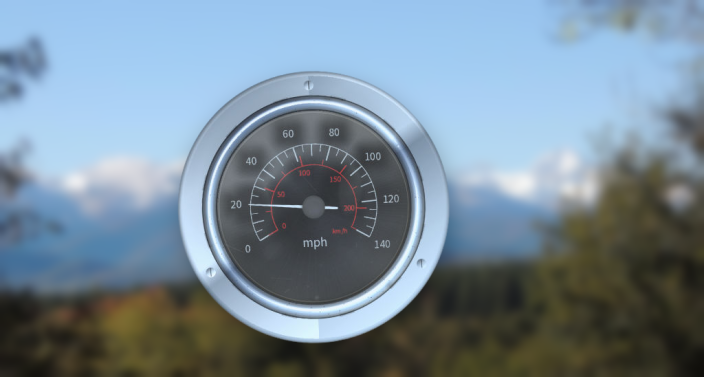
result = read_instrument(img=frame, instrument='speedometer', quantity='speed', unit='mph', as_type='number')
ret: 20 mph
